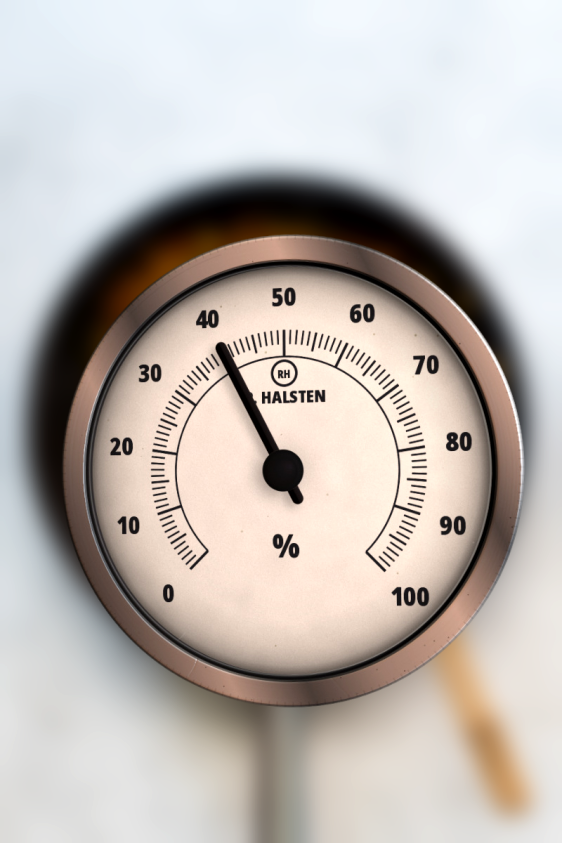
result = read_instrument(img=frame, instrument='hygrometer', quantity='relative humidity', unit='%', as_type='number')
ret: 40 %
